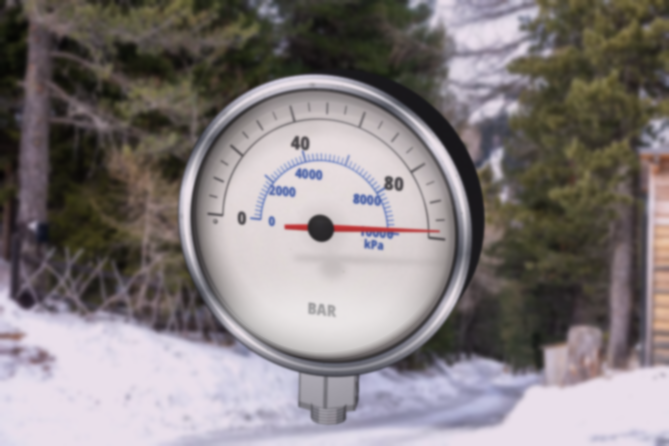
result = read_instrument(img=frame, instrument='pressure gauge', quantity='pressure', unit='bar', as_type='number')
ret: 97.5 bar
